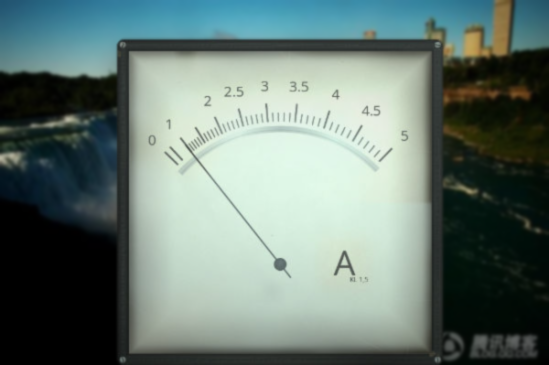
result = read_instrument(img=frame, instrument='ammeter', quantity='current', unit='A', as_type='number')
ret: 1 A
